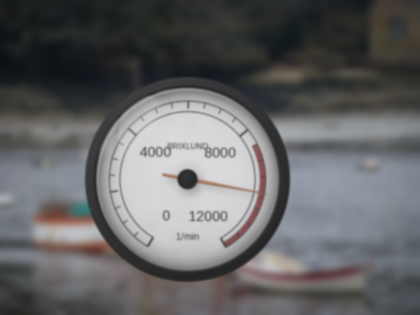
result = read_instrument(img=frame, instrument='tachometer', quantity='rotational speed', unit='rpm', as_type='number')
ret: 10000 rpm
